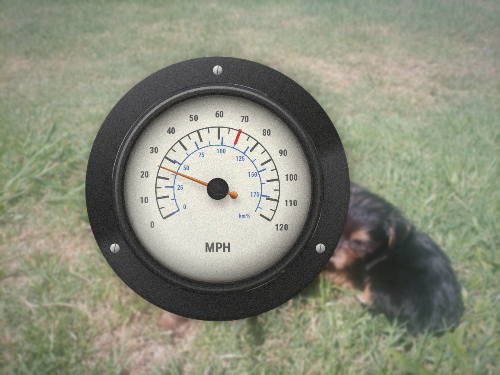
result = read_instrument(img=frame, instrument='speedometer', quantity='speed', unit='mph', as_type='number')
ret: 25 mph
